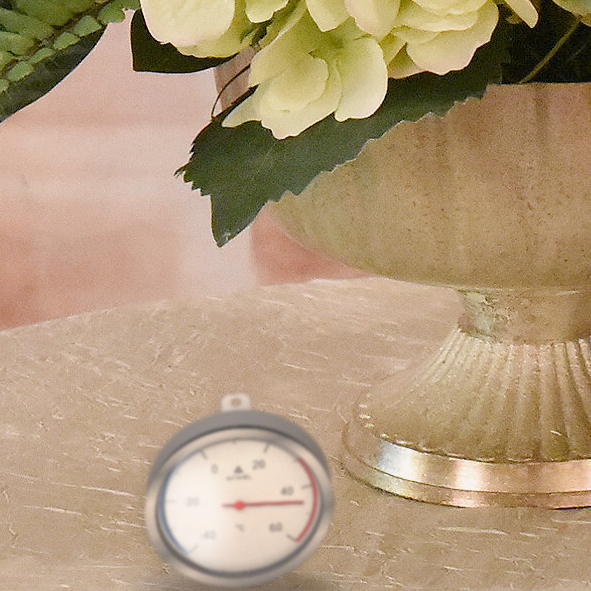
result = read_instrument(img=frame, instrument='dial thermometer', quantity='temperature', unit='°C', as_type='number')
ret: 45 °C
